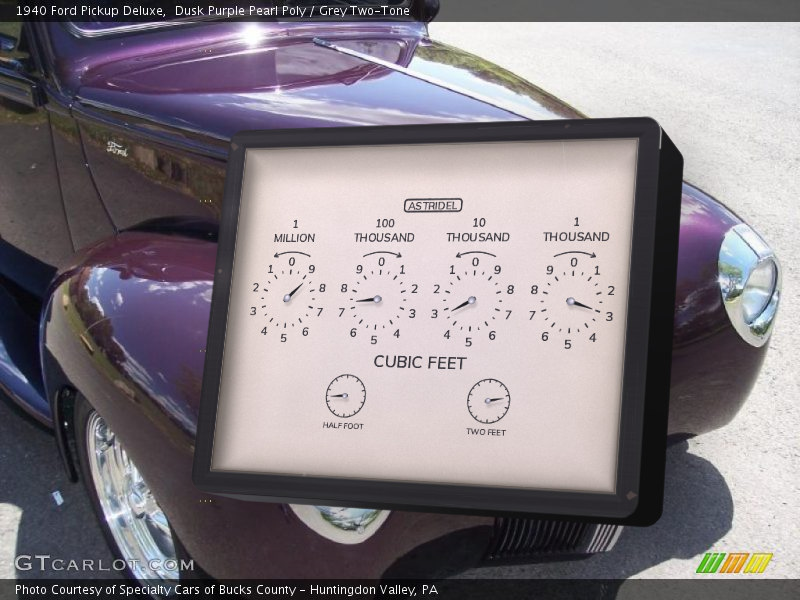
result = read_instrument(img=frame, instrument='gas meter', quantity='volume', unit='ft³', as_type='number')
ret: 873300 ft³
